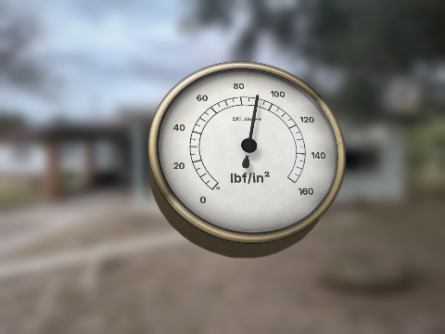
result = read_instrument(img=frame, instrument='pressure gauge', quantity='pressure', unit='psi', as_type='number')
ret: 90 psi
